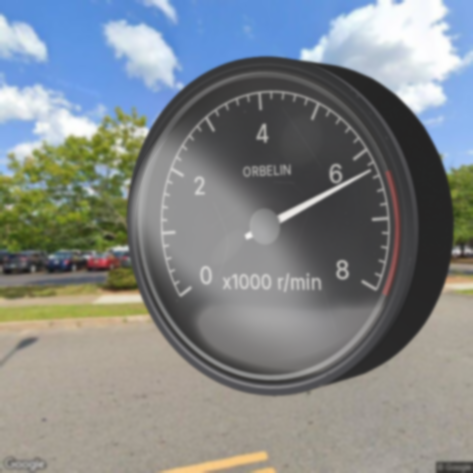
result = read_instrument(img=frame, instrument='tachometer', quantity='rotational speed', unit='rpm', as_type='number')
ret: 6300 rpm
